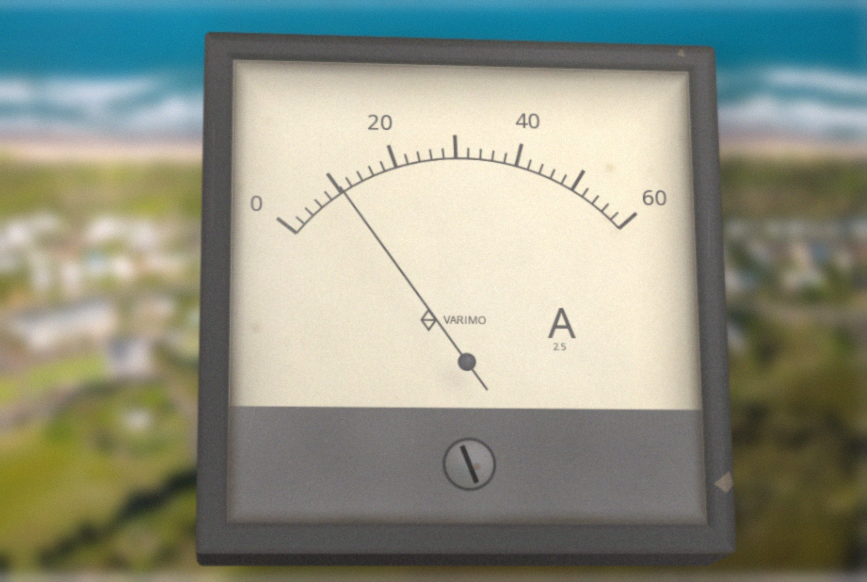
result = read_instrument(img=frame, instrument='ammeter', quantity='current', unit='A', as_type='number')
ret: 10 A
